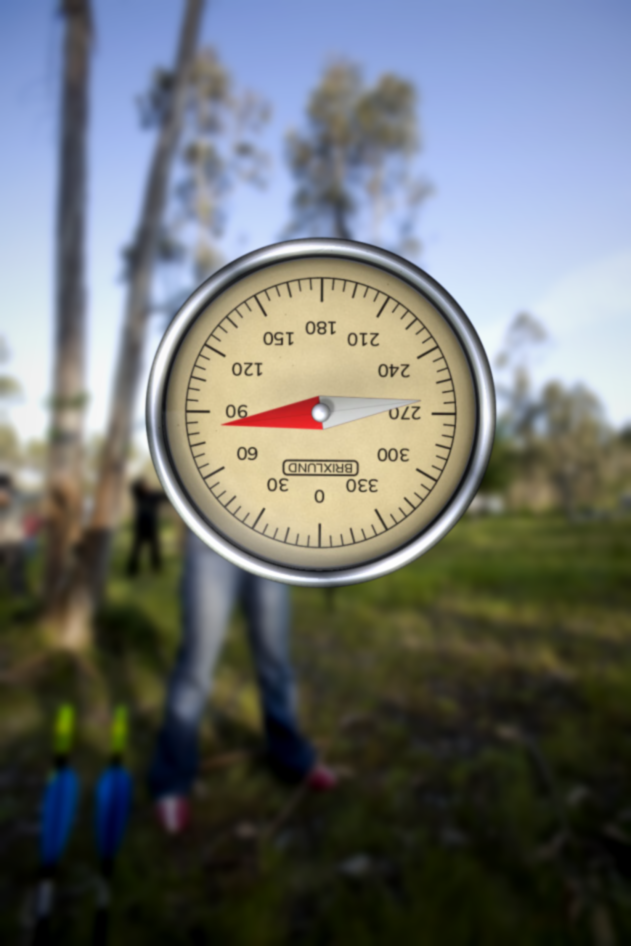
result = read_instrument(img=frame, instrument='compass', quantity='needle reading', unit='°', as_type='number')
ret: 82.5 °
